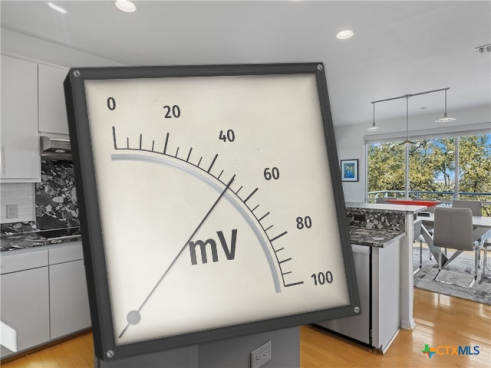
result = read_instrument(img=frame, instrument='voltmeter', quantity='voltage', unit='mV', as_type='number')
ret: 50 mV
